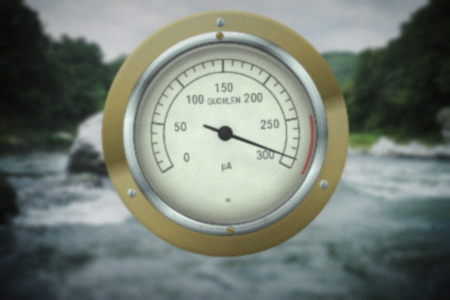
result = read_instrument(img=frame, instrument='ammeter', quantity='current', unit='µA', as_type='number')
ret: 290 µA
